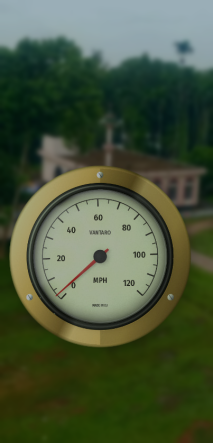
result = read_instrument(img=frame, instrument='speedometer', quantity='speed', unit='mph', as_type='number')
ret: 2.5 mph
